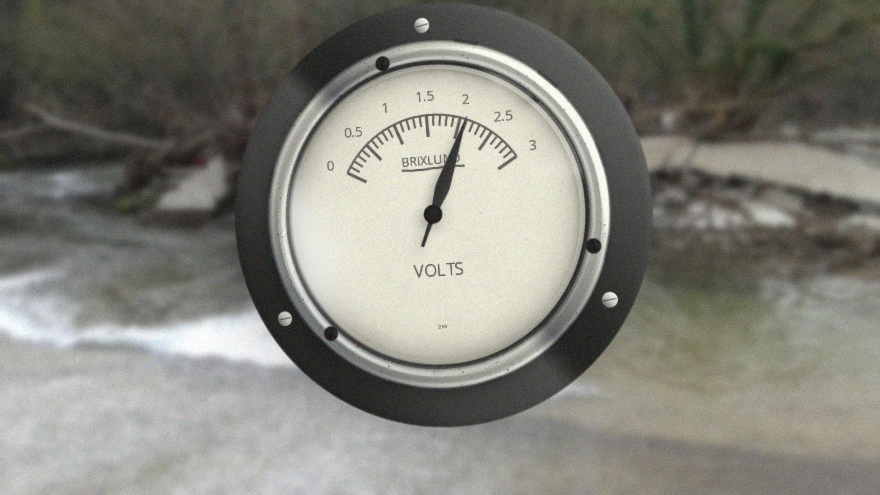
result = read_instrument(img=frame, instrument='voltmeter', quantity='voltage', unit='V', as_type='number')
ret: 2.1 V
